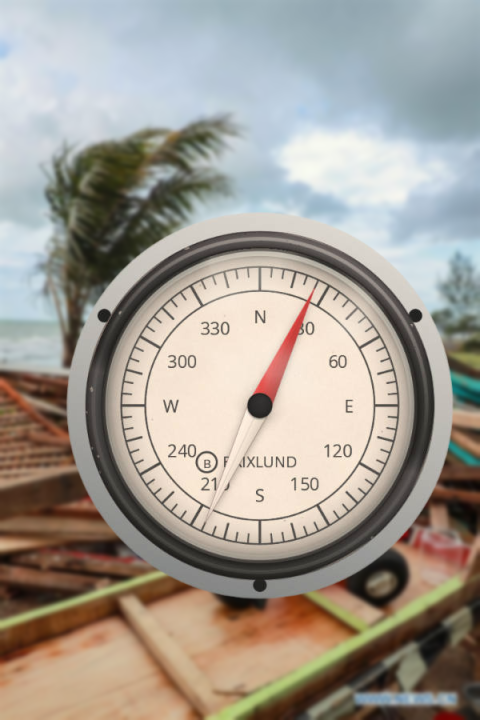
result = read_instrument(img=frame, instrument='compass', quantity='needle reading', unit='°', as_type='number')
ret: 25 °
